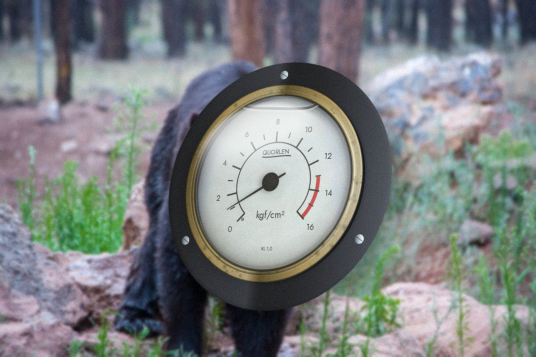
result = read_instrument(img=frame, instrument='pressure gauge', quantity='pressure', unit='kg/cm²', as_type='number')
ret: 1 kg/cm²
